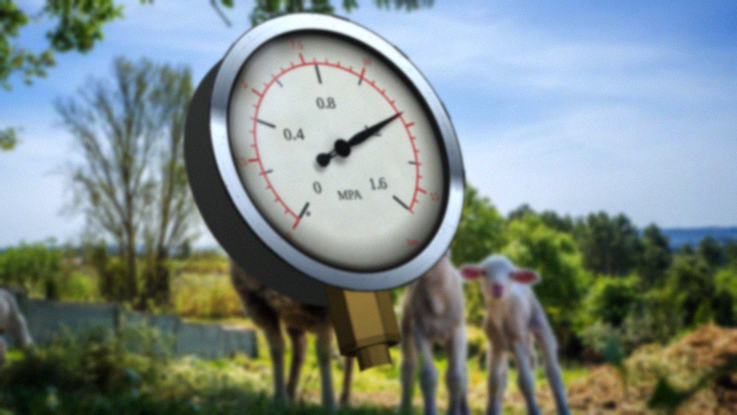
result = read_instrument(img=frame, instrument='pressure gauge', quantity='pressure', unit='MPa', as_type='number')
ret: 1.2 MPa
